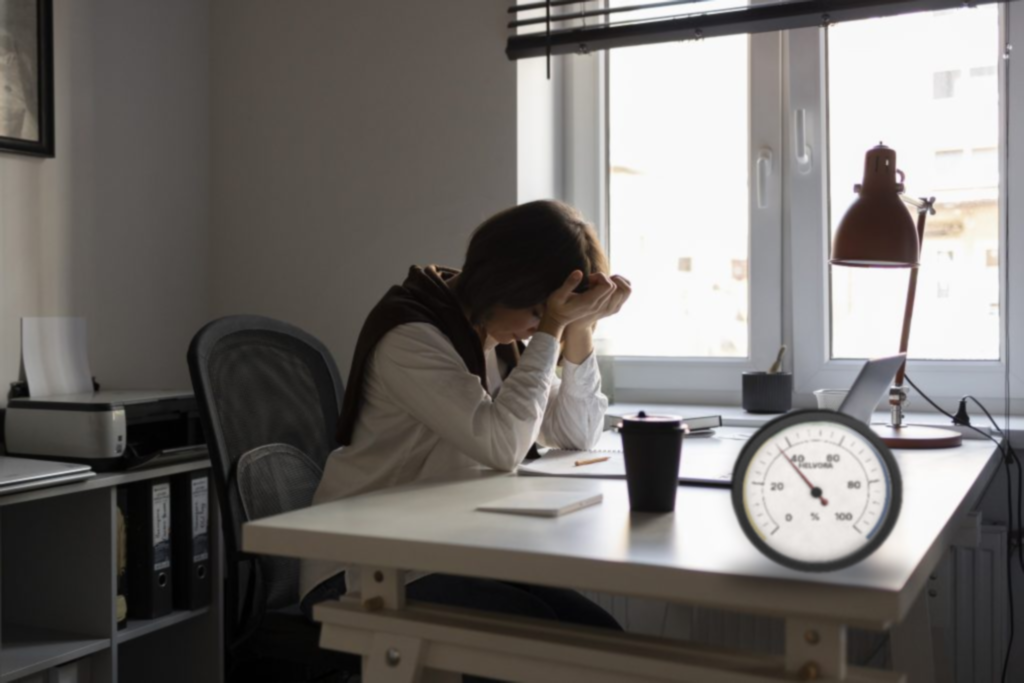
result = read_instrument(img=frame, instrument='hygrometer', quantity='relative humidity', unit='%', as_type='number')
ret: 36 %
